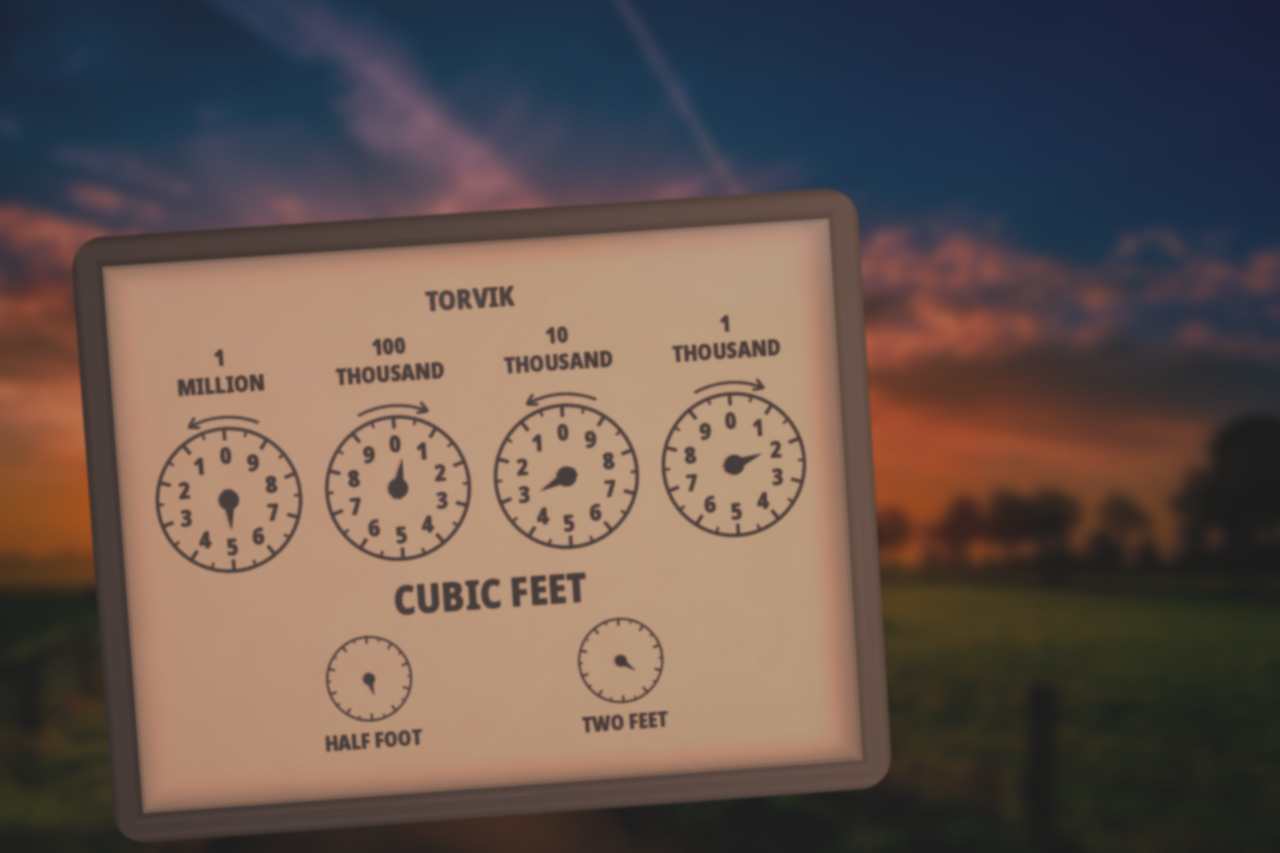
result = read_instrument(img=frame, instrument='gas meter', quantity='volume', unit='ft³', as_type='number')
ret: 503200 ft³
